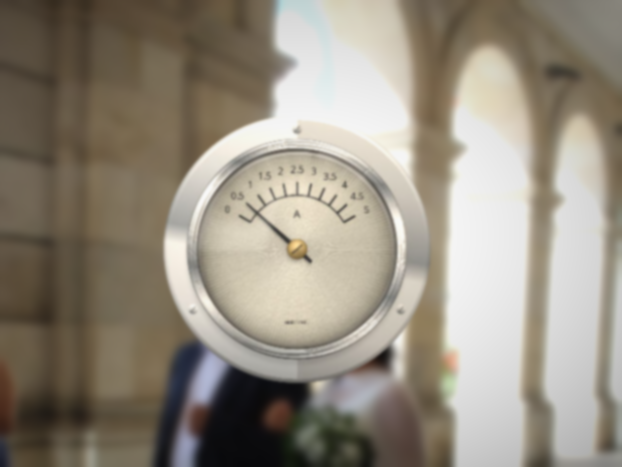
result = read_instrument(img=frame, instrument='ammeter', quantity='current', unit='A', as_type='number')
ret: 0.5 A
